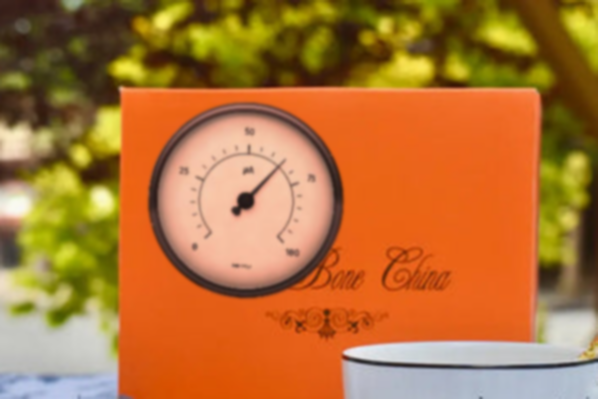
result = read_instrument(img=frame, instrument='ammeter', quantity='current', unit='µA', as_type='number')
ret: 65 µA
